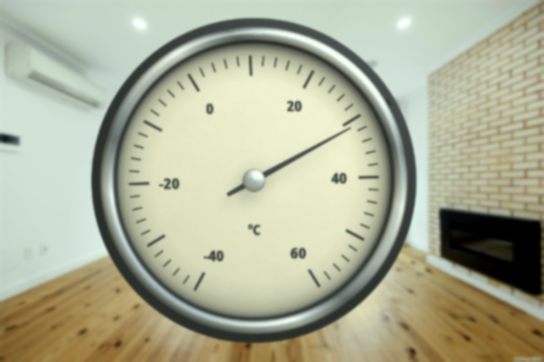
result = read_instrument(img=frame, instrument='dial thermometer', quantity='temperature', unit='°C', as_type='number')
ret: 31 °C
